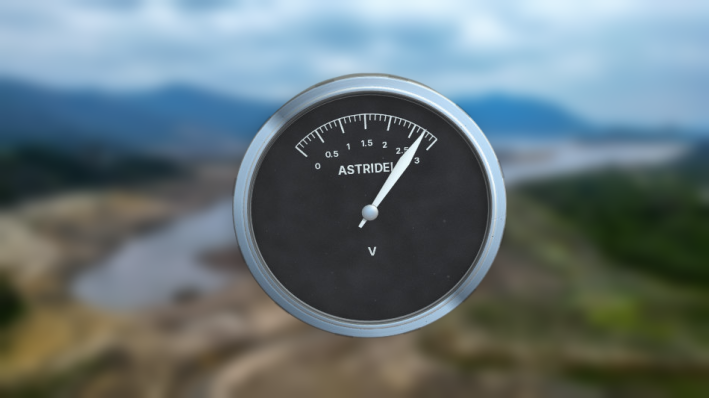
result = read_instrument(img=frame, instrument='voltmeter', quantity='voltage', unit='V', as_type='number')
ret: 2.7 V
